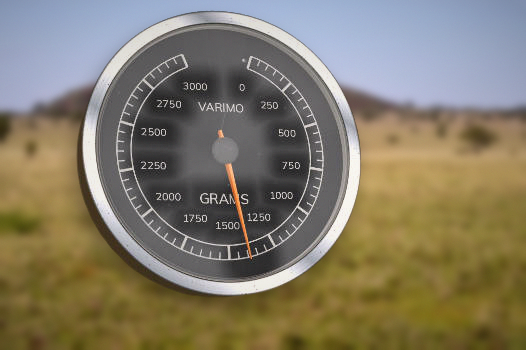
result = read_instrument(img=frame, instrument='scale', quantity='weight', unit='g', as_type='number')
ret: 1400 g
